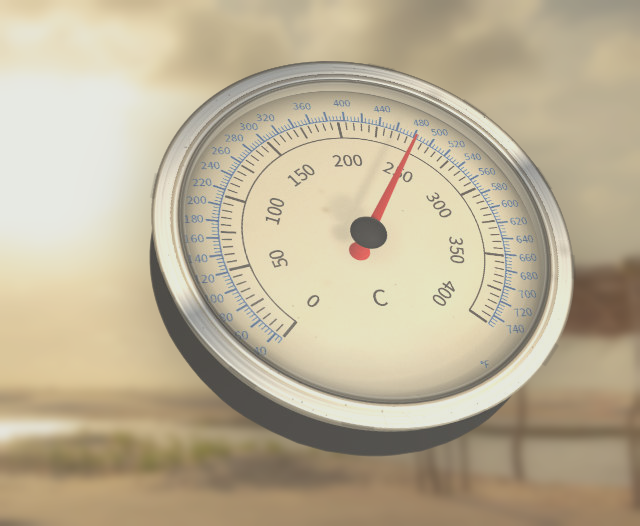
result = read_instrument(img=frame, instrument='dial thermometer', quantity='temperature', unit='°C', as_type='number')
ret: 250 °C
